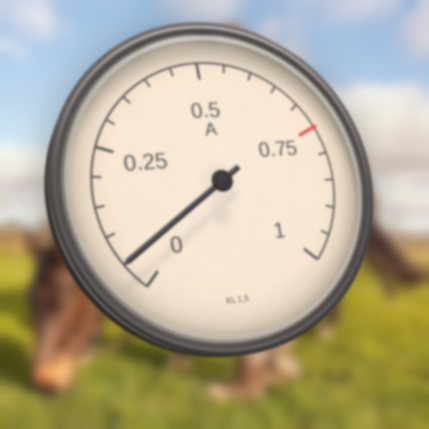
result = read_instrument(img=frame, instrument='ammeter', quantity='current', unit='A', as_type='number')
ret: 0.05 A
